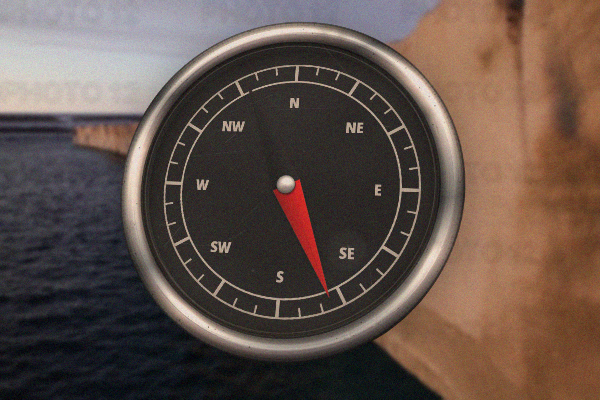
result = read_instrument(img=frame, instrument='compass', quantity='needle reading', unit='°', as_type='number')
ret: 155 °
